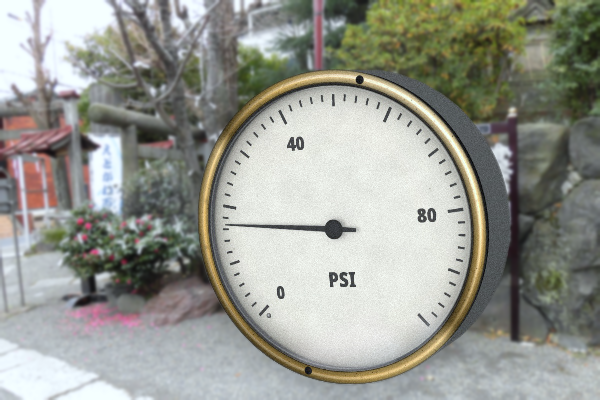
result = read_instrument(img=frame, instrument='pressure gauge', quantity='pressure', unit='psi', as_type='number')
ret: 17 psi
